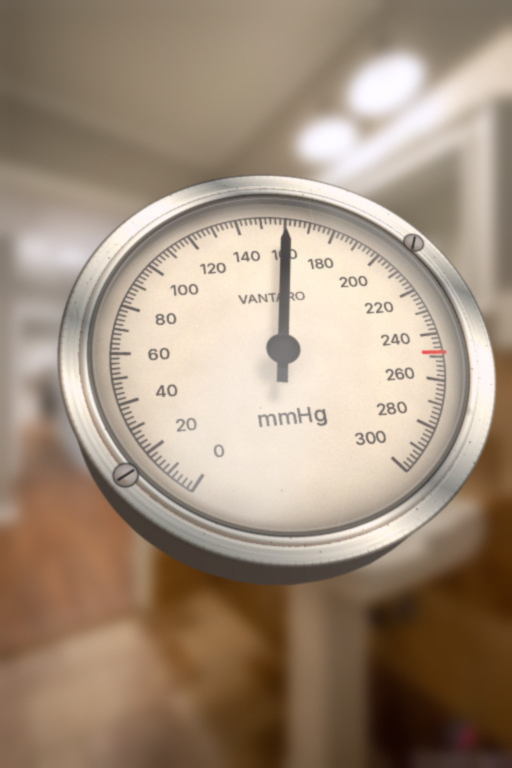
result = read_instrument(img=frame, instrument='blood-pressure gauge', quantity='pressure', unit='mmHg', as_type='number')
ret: 160 mmHg
